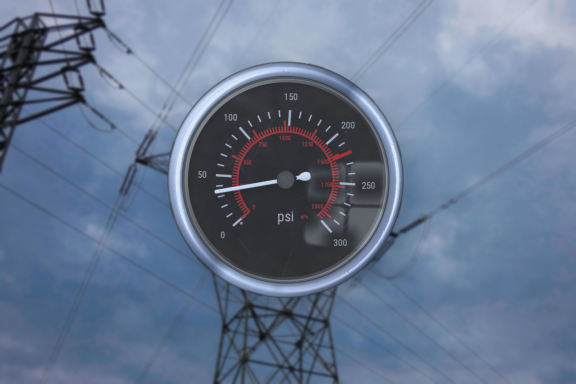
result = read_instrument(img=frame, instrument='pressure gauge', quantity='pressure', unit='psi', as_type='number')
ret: 35 psi
